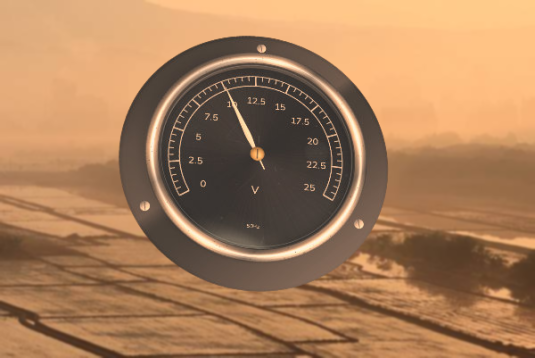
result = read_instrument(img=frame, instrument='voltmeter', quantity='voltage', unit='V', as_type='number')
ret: 10 V
